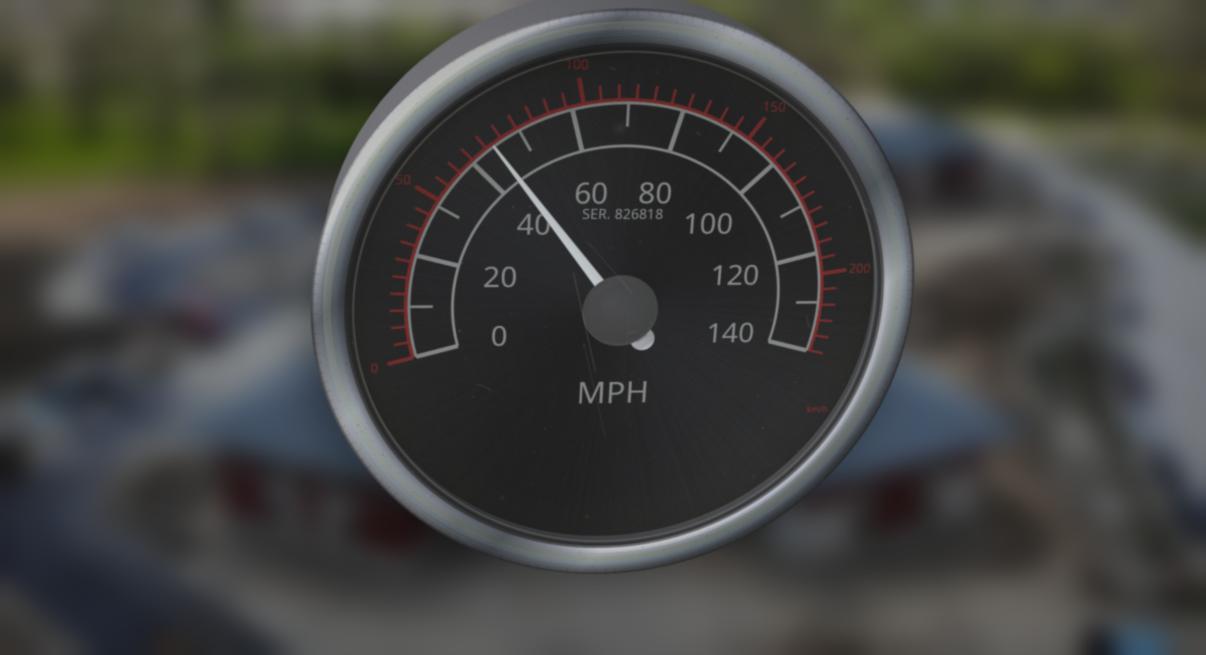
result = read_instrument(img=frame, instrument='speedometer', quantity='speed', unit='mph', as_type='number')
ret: 45 mph
